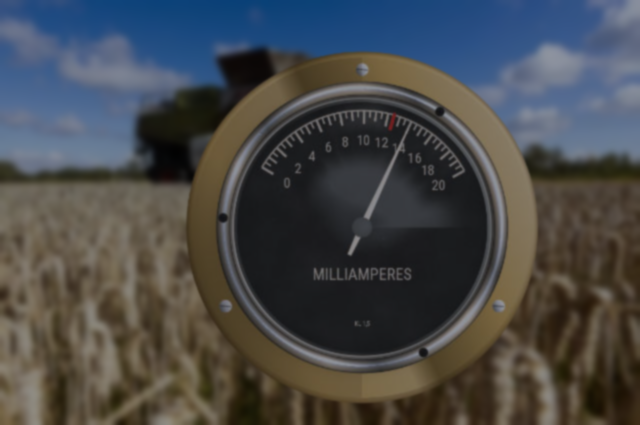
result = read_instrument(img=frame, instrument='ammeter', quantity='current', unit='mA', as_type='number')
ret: 14 mA
